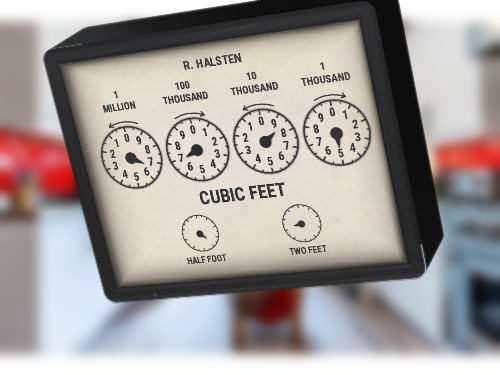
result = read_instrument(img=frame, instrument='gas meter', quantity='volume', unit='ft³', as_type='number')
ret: 668500 ft³
